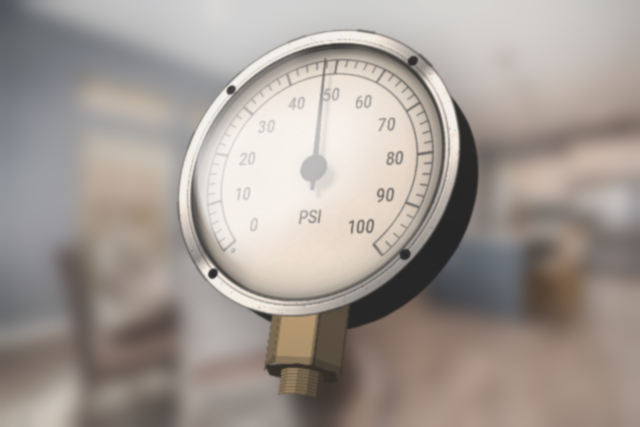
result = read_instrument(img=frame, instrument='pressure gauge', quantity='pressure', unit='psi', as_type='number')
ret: 48 psi
